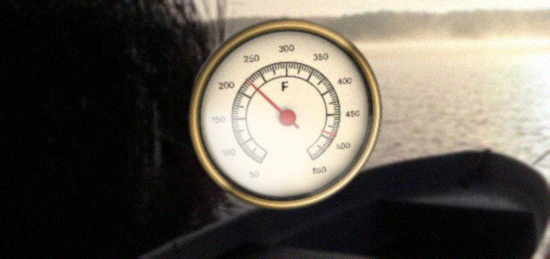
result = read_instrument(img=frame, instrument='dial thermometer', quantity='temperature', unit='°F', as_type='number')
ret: 225 °F
